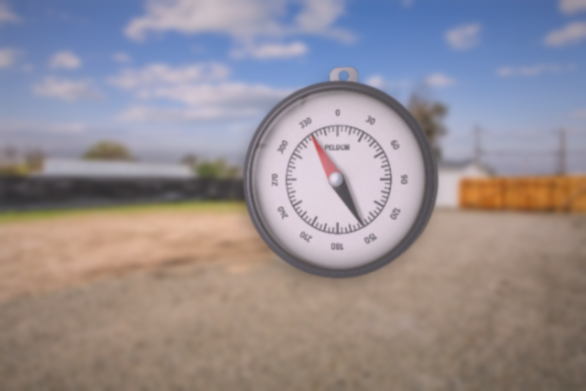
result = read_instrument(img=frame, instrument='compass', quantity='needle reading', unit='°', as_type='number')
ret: 330 °
